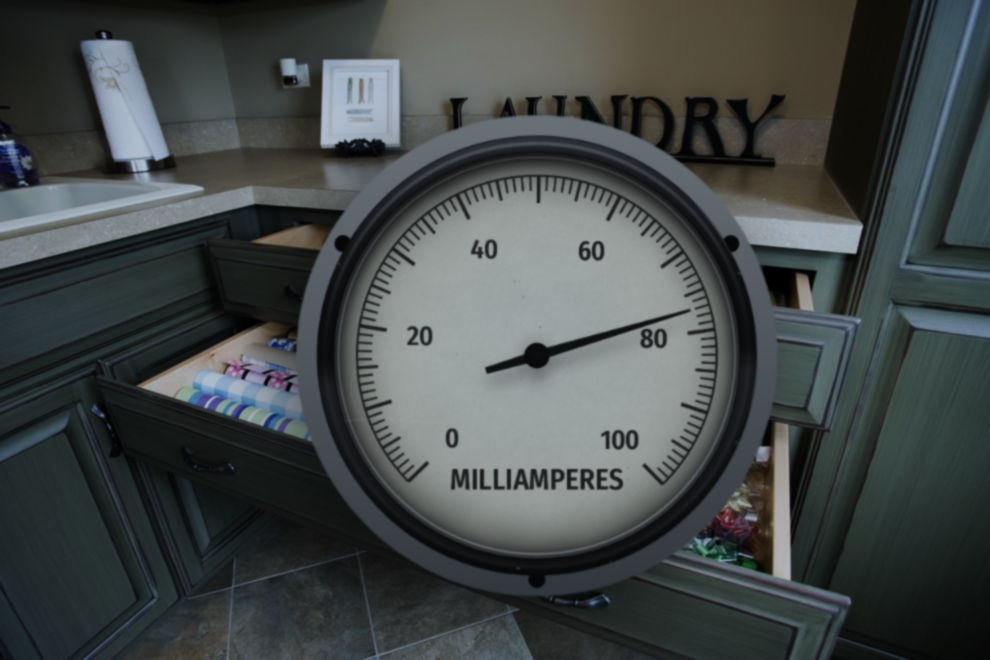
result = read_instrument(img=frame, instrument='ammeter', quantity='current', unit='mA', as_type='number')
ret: 77 mA
